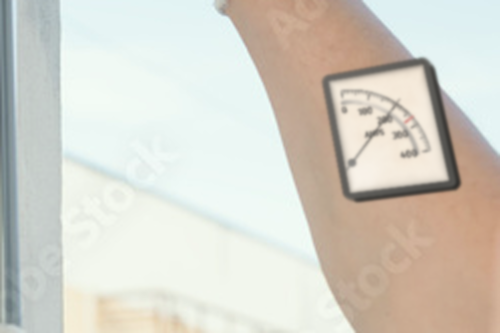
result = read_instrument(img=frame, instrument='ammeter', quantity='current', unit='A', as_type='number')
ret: 200 A
